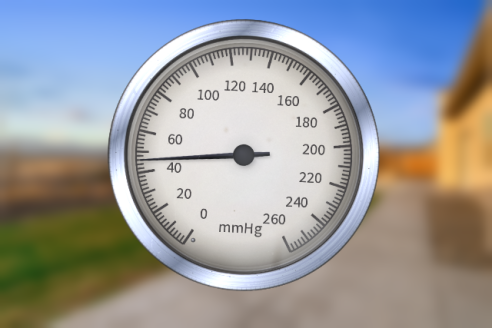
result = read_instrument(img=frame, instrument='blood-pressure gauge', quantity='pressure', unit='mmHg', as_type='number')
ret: 46 mmHg
